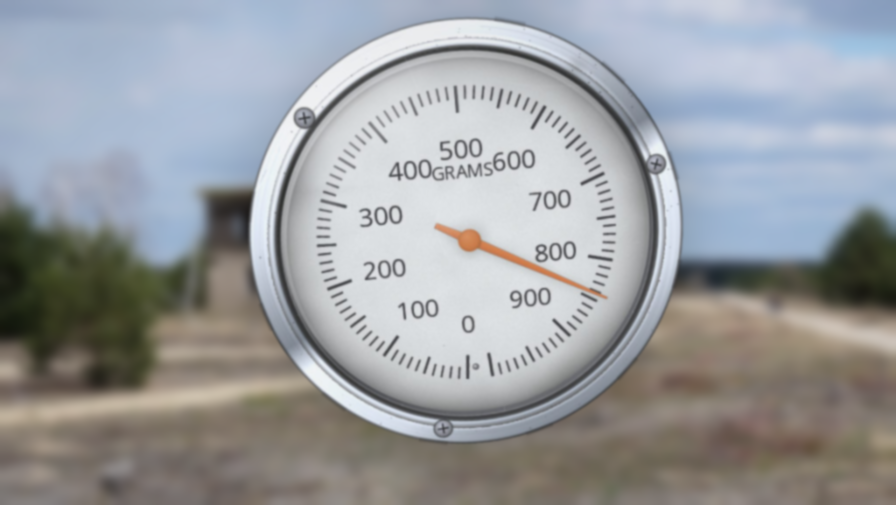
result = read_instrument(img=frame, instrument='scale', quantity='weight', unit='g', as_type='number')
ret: 840 g
